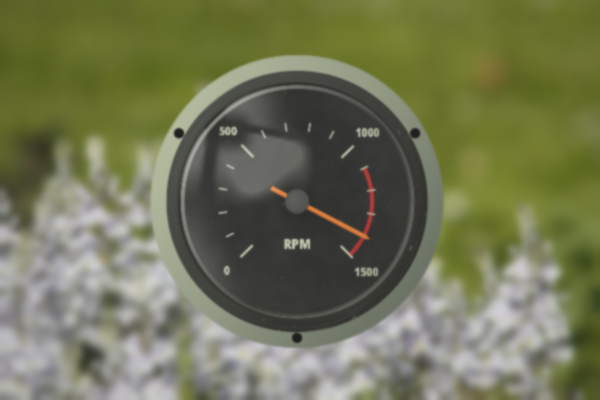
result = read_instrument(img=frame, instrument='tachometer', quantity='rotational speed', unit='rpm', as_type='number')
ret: 1400 rpm
